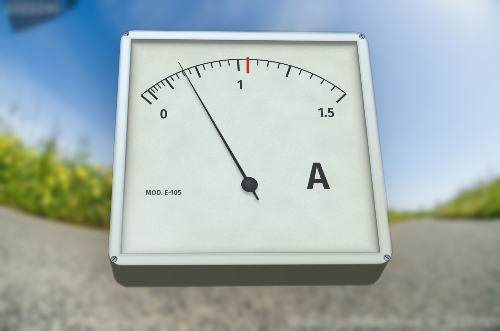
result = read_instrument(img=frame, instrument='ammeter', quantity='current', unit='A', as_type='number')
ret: 0.65 A
